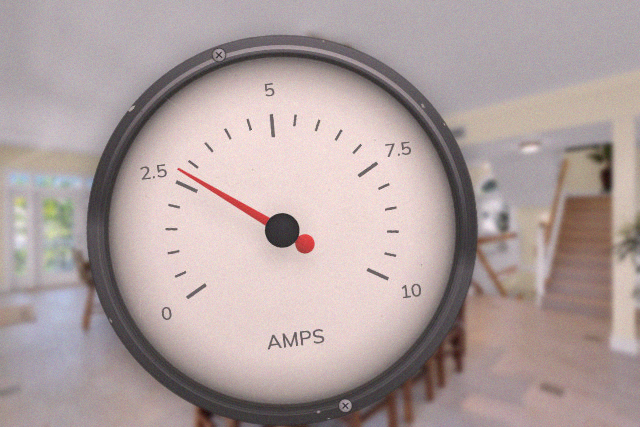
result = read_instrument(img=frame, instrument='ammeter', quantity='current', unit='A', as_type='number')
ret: 2.75 A
